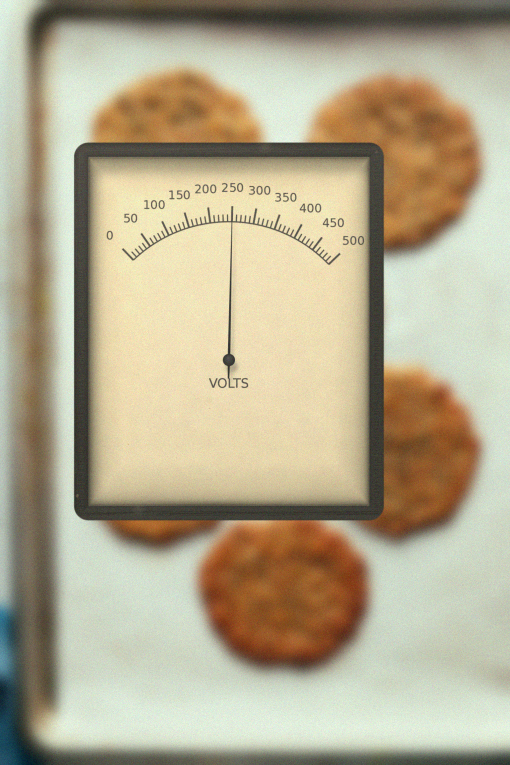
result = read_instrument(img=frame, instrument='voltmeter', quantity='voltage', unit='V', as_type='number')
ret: 250 V
